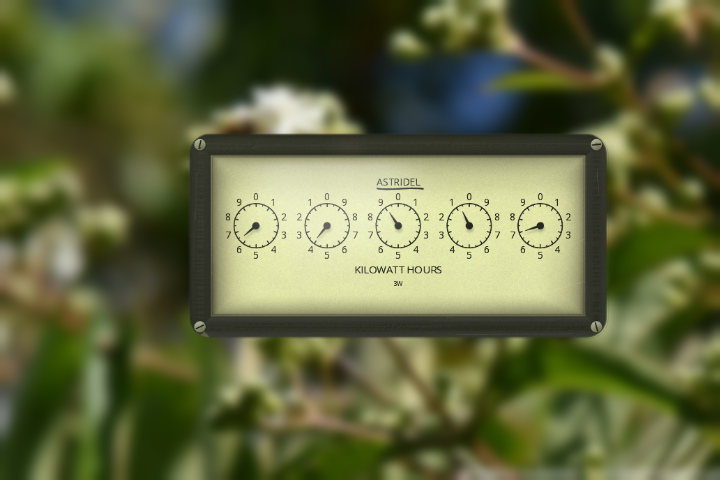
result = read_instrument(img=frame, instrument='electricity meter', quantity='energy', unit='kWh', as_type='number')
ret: 63907 kWh
